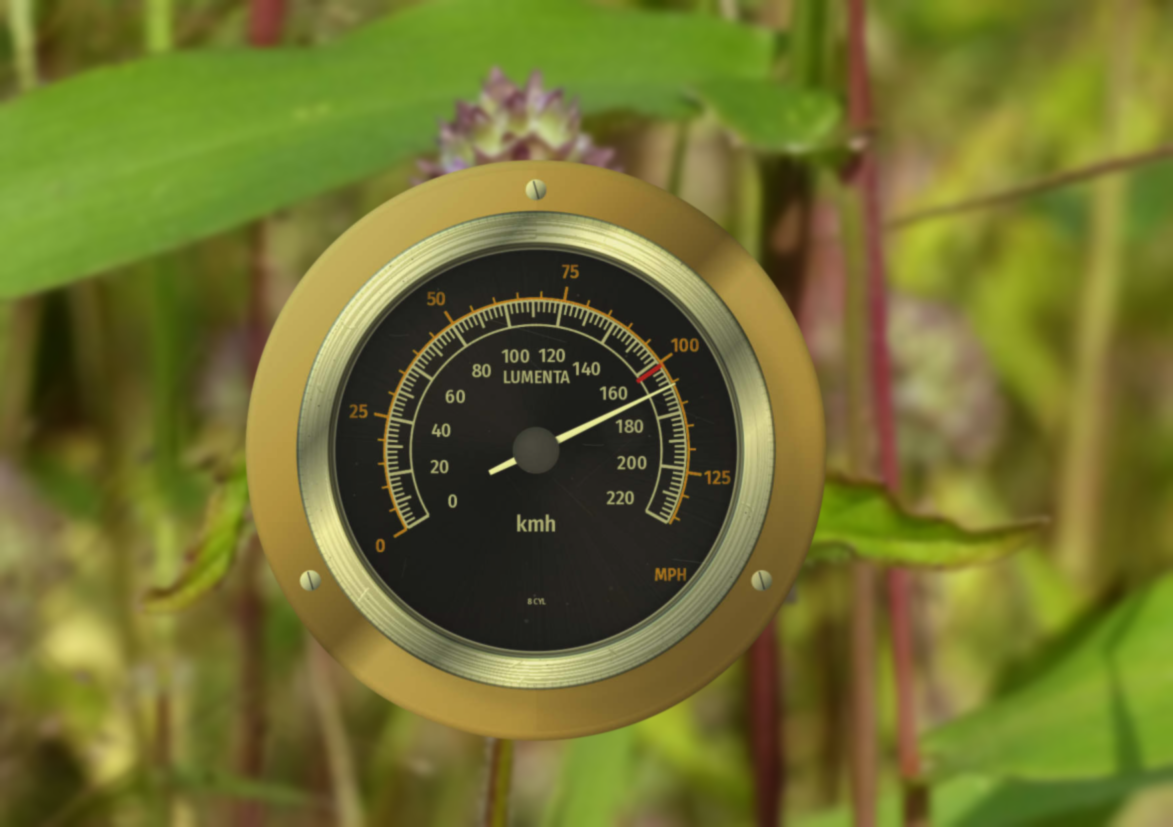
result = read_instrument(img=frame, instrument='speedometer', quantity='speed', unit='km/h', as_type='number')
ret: 170 km/h
